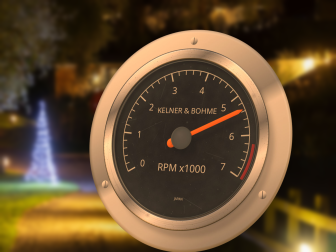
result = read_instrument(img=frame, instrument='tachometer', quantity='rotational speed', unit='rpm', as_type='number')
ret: 5400 rpm
